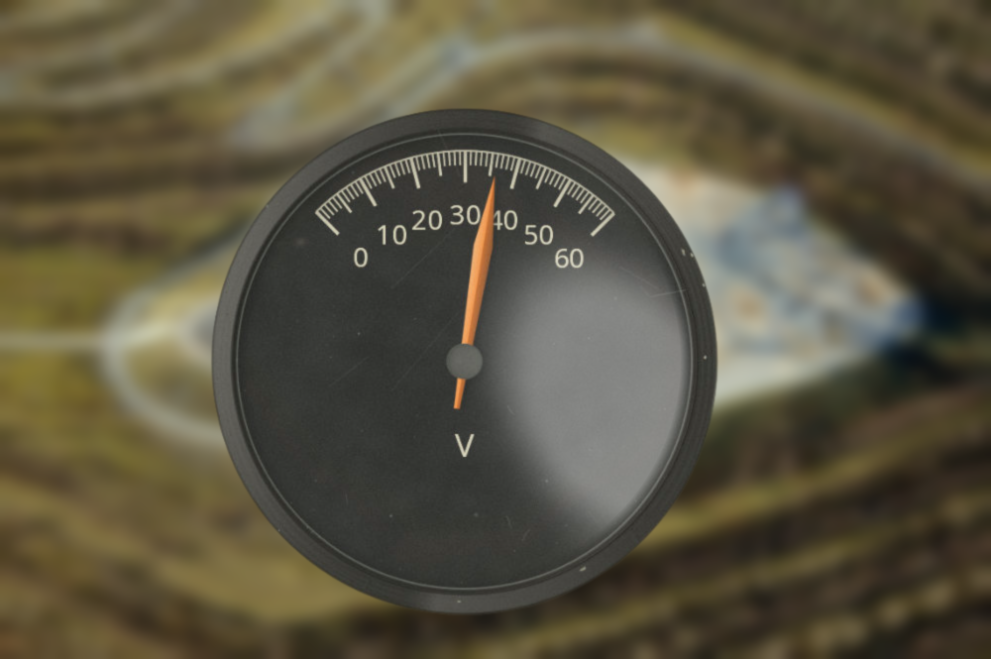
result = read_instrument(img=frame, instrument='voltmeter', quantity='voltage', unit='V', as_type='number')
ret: 36 V
